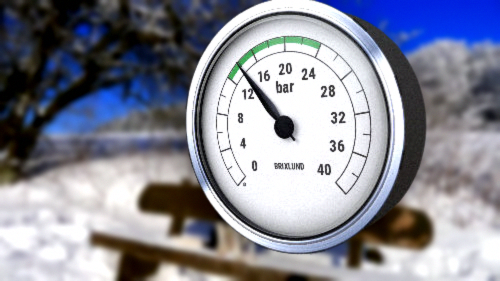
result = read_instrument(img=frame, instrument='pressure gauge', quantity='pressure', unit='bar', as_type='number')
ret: 14 bar
